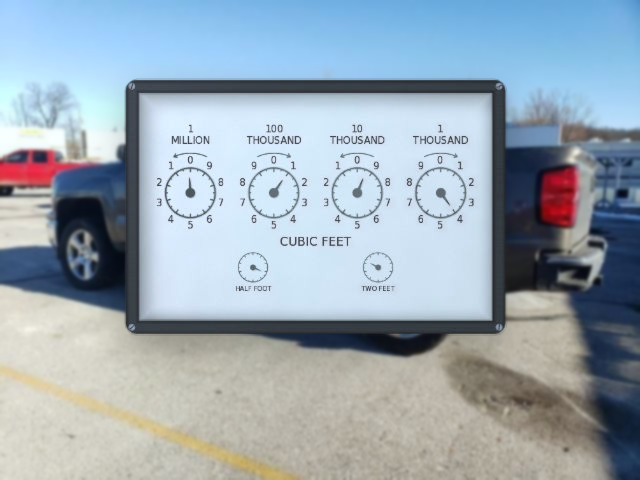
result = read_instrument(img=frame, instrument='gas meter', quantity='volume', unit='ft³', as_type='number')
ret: 9400 ft³
